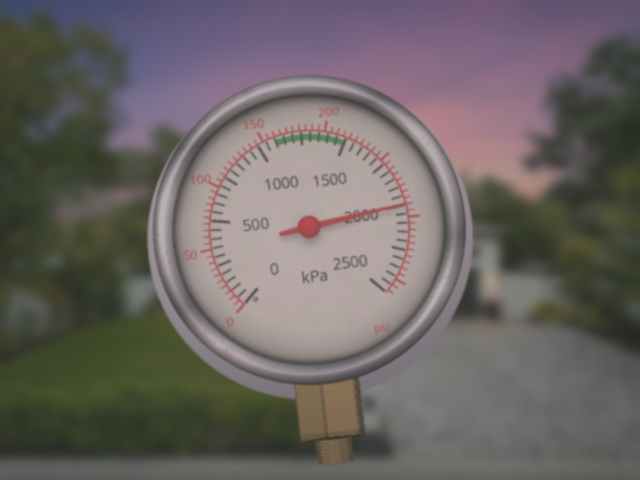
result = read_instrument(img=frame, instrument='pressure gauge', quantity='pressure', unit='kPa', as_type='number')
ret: 2000 kPa
